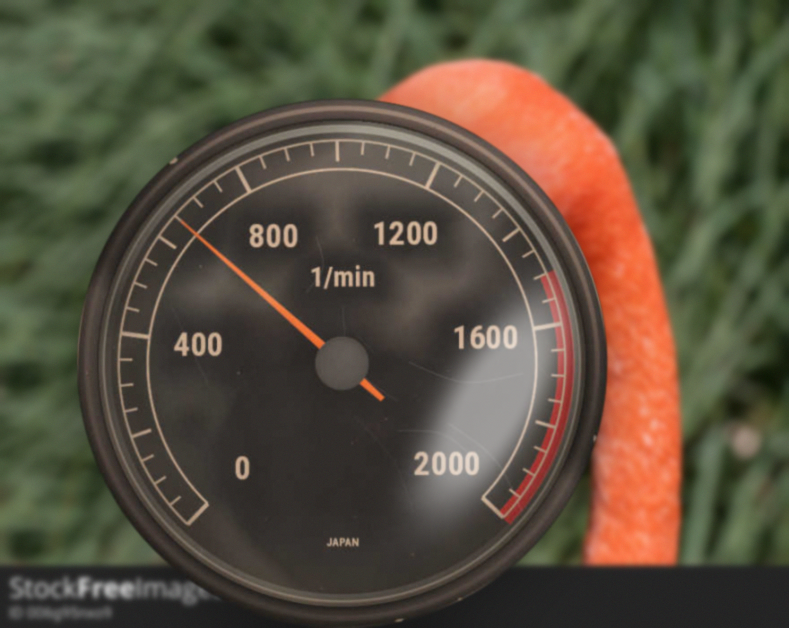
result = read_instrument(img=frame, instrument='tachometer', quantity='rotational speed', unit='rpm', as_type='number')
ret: 650 rpm
